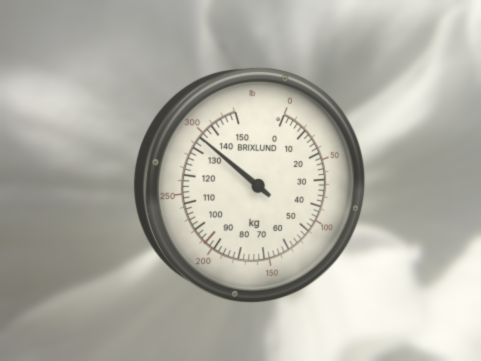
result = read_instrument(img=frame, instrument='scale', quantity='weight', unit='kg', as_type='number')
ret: 134 kg
